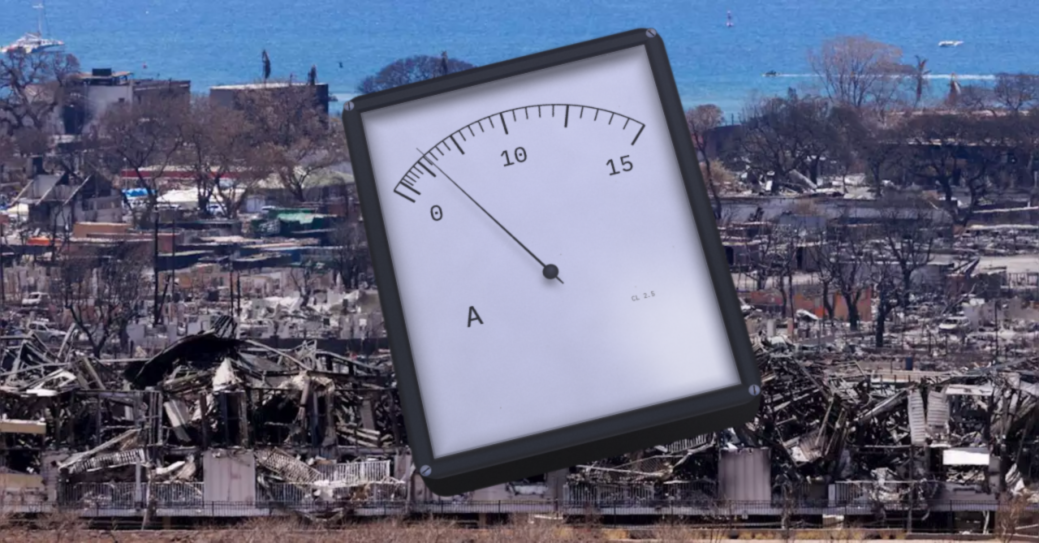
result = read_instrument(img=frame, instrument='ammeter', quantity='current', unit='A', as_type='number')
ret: 5.5 A
